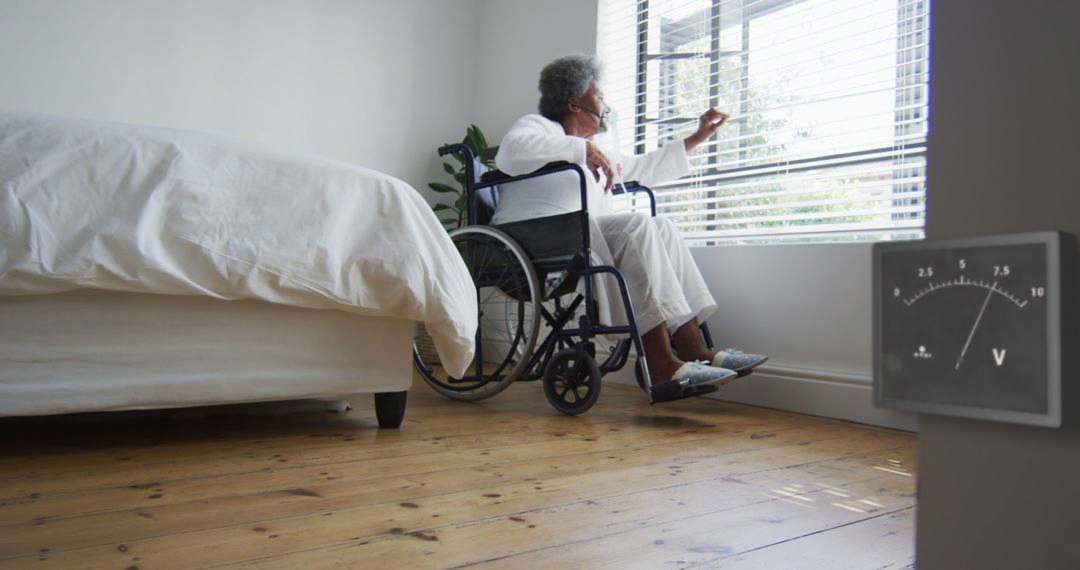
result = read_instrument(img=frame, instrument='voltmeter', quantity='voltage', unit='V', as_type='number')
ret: 7.5 V
